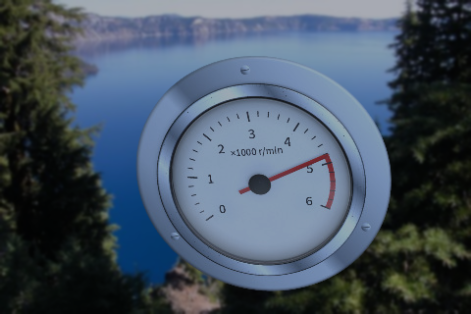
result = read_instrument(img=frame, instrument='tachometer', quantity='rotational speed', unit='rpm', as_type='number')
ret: 4800 rpm
